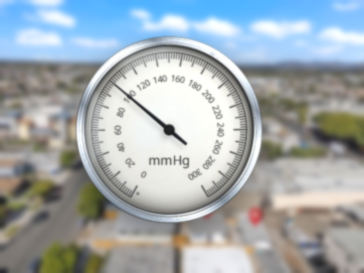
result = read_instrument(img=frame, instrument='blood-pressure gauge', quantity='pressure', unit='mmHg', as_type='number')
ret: 100 mmHg
